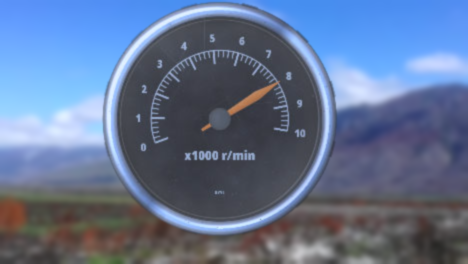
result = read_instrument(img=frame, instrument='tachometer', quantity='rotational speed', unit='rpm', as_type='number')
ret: 8000 rpm
